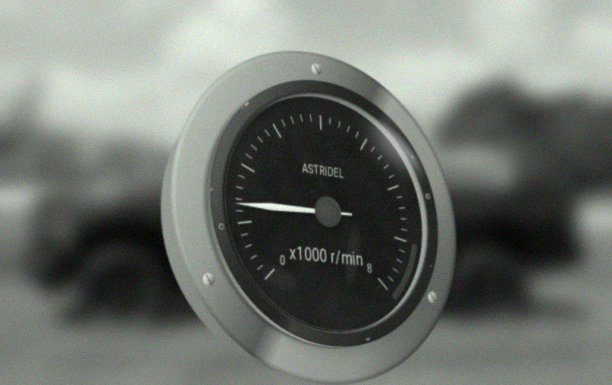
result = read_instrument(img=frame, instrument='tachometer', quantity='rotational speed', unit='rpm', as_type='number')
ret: 1300 rpm
